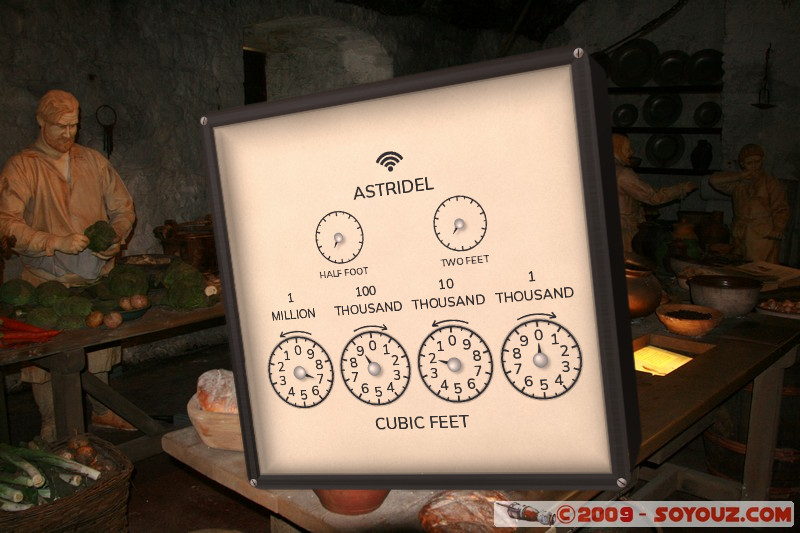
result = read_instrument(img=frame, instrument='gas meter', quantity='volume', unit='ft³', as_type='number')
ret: 692000 ft³
